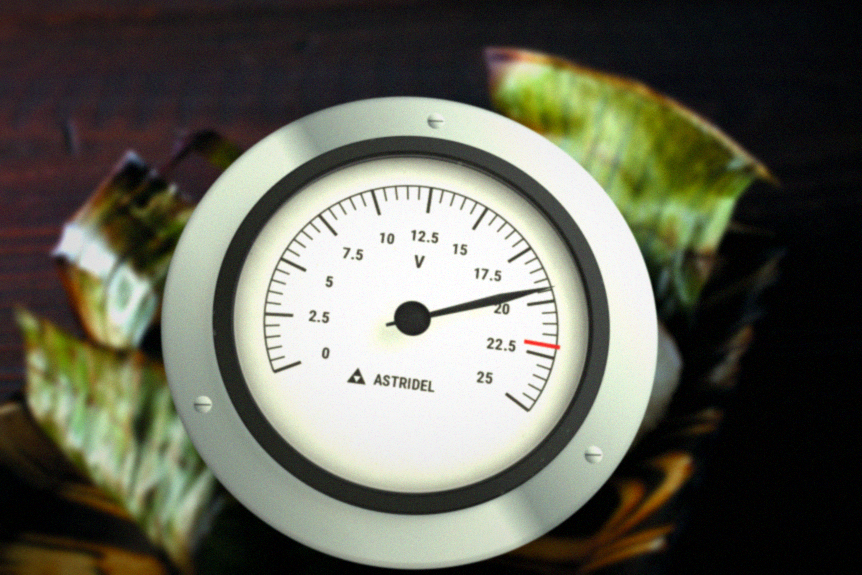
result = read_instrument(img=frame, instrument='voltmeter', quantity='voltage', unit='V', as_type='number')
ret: 19.5 V
